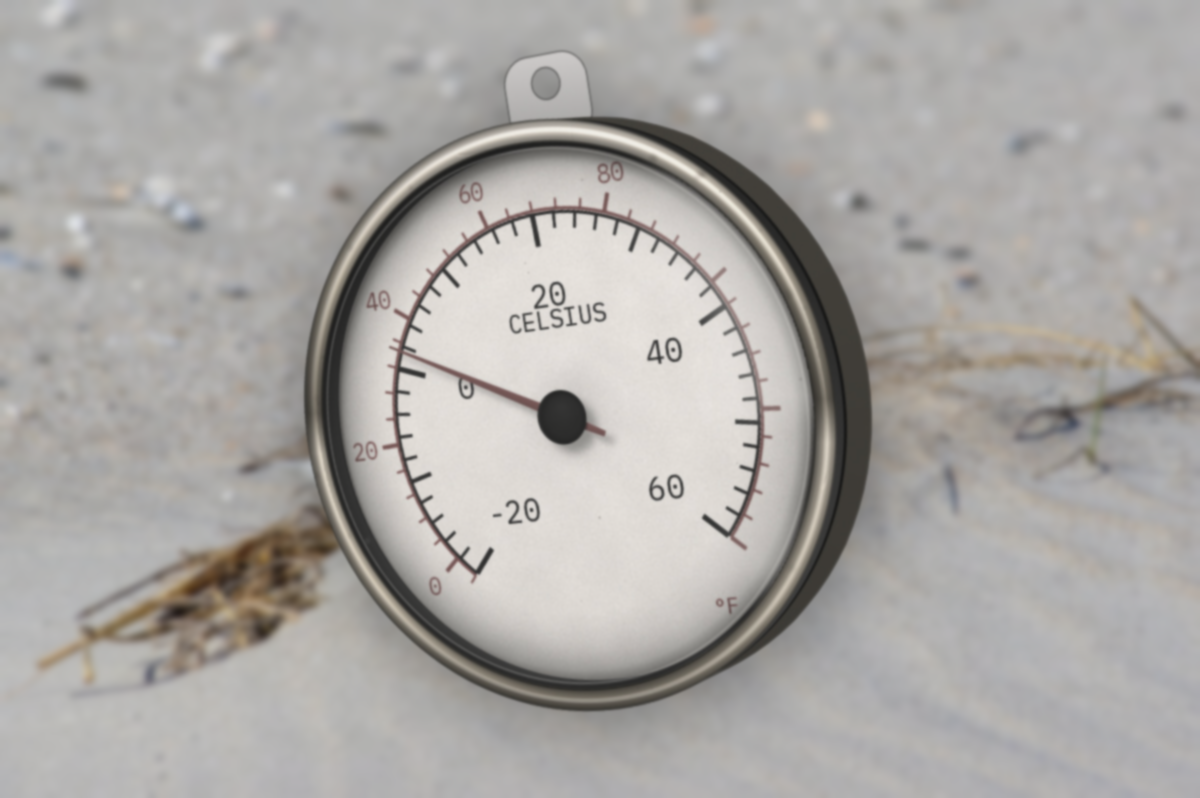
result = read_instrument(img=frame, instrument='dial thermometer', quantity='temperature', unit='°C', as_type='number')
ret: 2 °C
